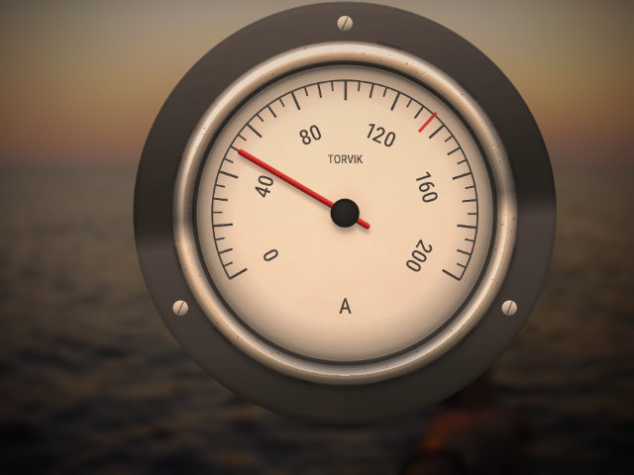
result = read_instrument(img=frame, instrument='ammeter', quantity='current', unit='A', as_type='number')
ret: 50 A
